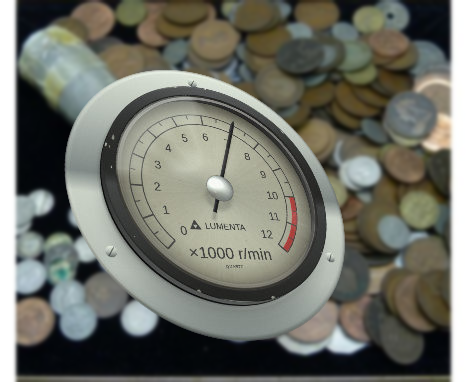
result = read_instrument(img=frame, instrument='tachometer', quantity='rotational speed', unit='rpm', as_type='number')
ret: 7000 rpm
